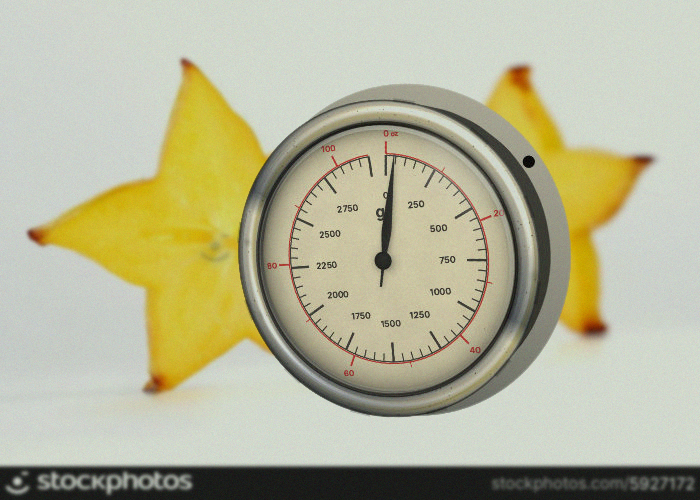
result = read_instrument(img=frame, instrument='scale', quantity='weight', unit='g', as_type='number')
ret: 50 g
